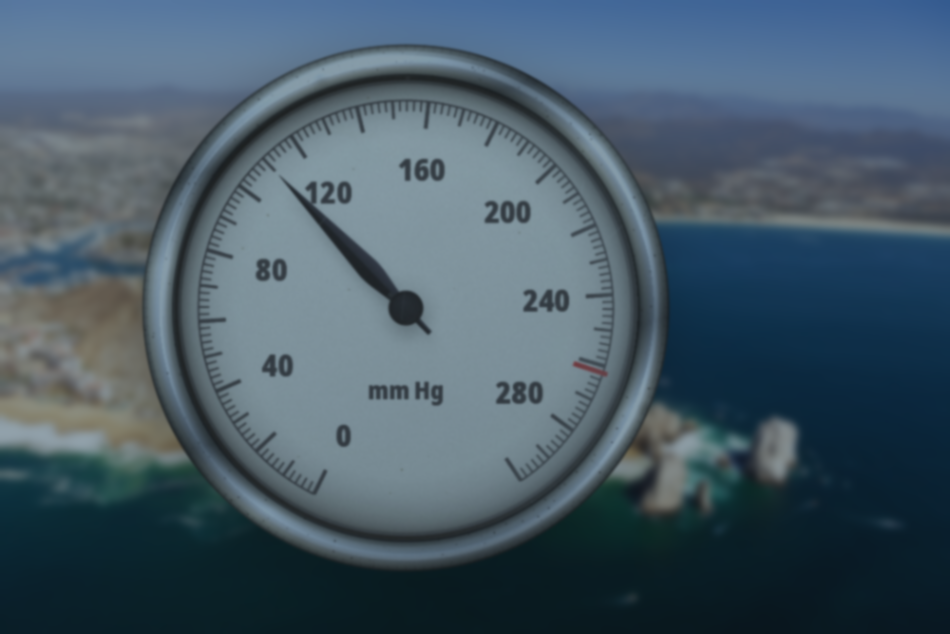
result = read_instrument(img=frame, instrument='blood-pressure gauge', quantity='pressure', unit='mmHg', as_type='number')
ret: 110 mmHg
